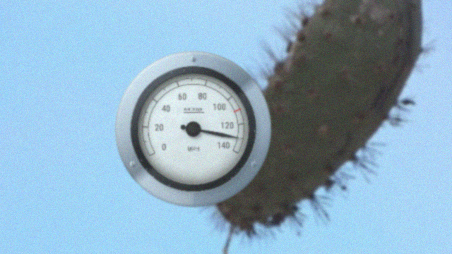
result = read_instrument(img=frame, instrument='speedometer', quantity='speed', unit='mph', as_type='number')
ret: 130 mph
